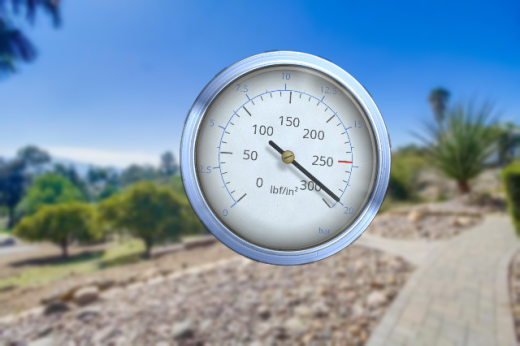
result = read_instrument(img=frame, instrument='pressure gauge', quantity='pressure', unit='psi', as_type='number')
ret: 290 psi
